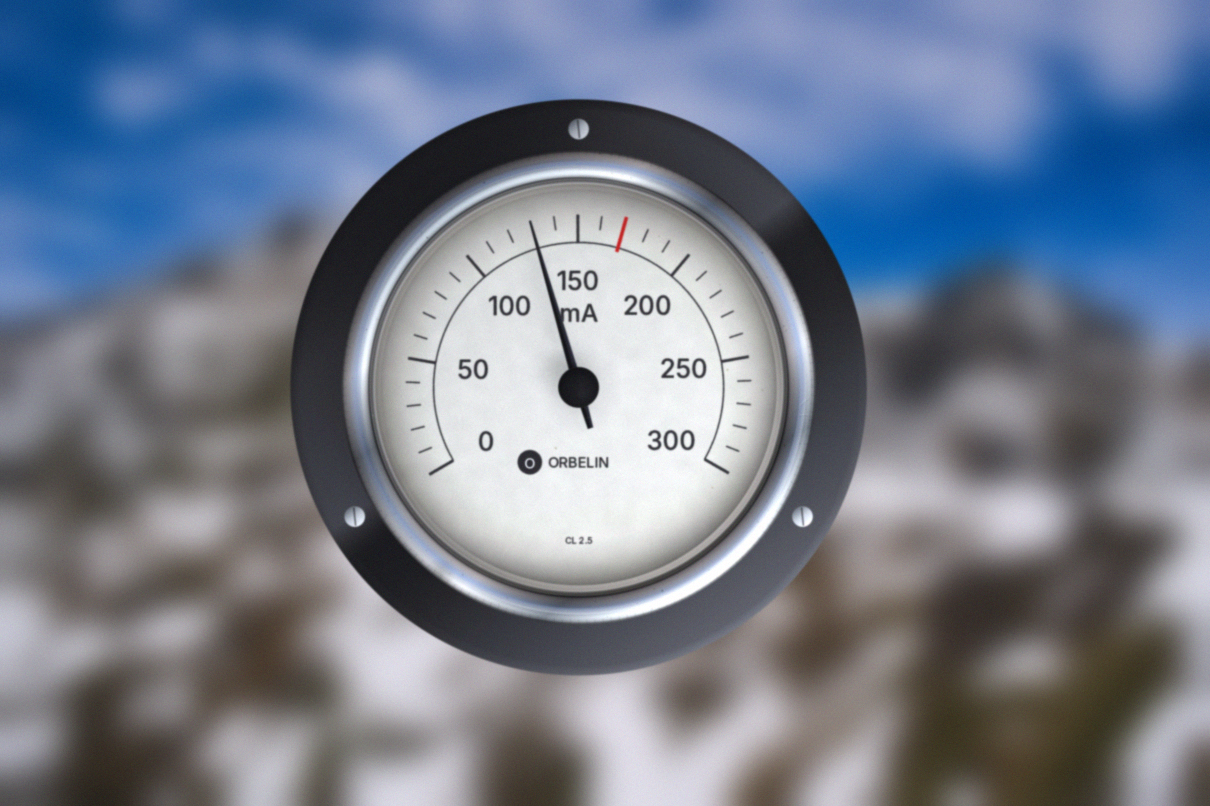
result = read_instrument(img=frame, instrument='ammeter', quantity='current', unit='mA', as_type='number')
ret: 130 mA
